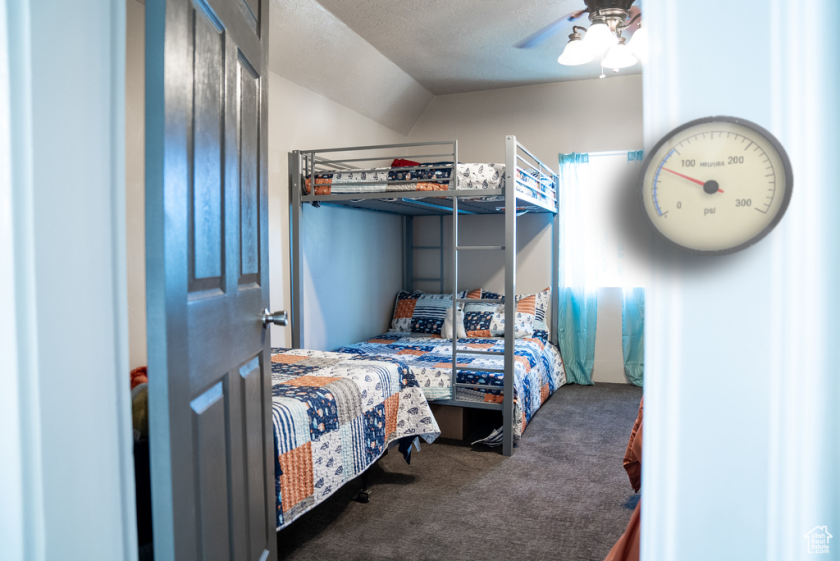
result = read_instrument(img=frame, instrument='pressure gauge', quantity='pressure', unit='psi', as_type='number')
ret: 70 psi
